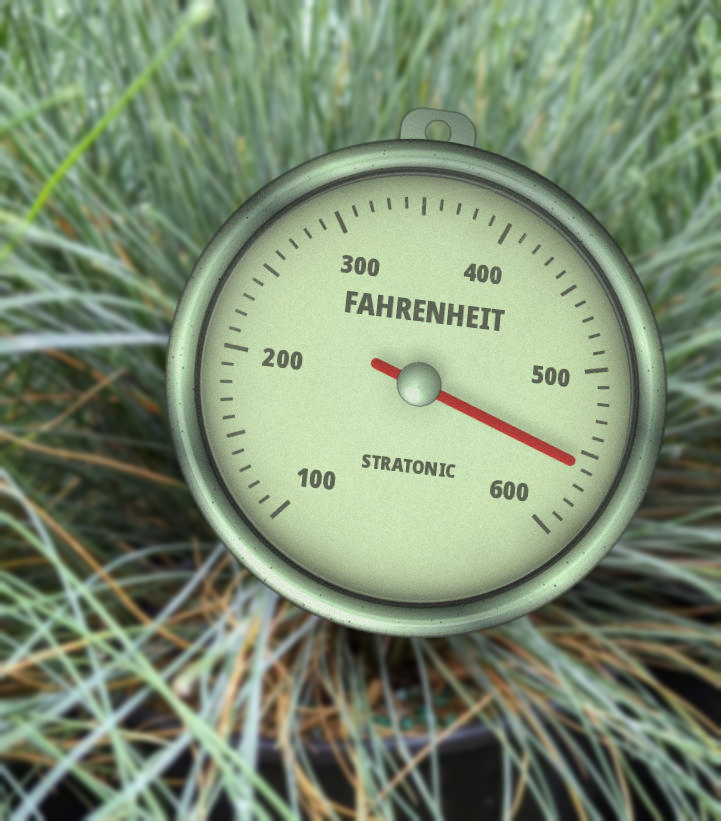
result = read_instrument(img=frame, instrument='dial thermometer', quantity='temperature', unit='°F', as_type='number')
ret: 560 °F
